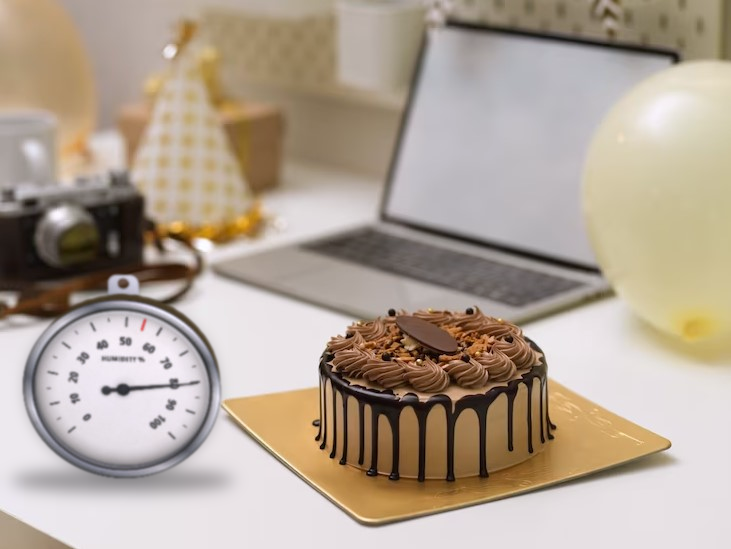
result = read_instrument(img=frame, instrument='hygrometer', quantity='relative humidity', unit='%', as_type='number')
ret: 80 %
